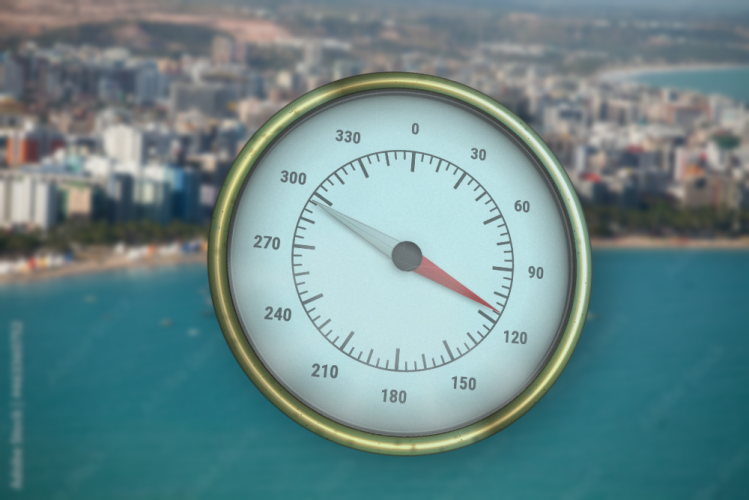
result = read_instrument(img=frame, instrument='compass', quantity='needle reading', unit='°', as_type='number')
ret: 115 °
